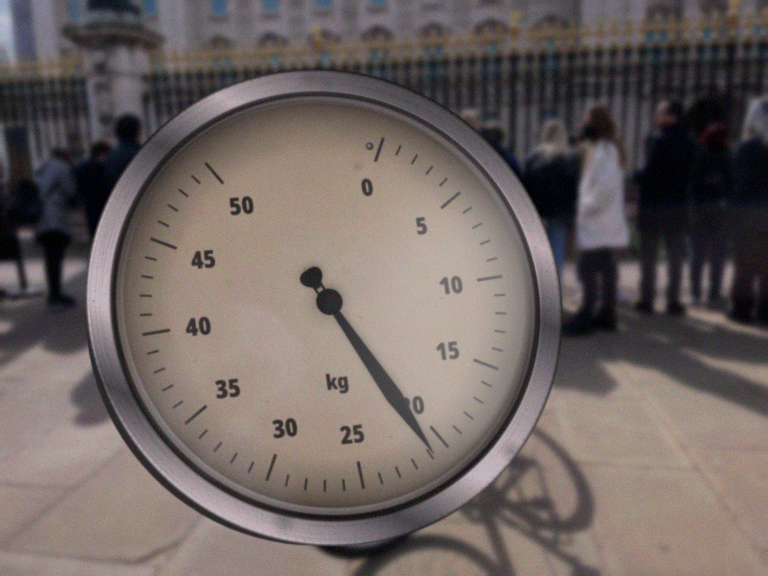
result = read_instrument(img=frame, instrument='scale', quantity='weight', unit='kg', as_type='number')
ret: 21 kg
